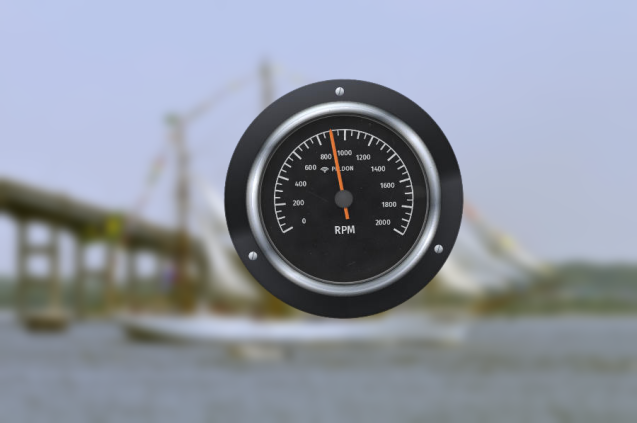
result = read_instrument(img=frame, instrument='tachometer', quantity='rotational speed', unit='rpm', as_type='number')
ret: 900 rpm
